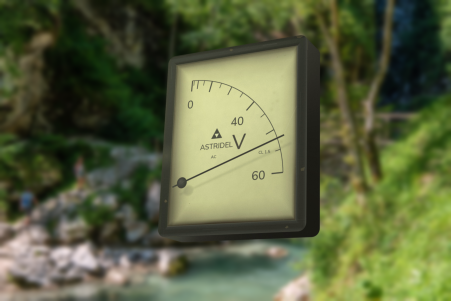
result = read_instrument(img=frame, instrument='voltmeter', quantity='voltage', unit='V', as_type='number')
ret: 52.5 V
